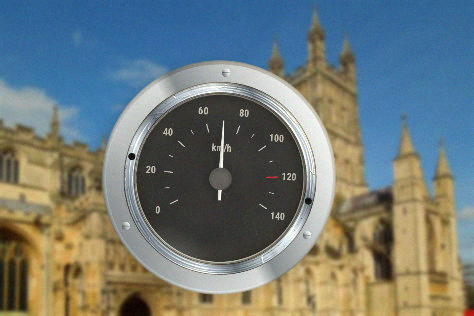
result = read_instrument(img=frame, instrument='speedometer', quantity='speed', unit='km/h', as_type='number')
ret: 70 km/h
